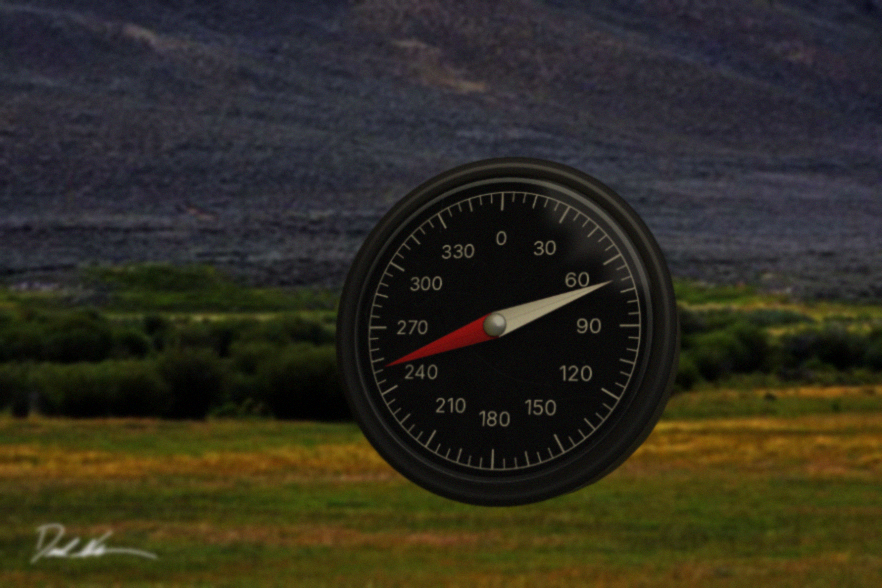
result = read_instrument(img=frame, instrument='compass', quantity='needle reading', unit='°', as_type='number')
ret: 250 °
